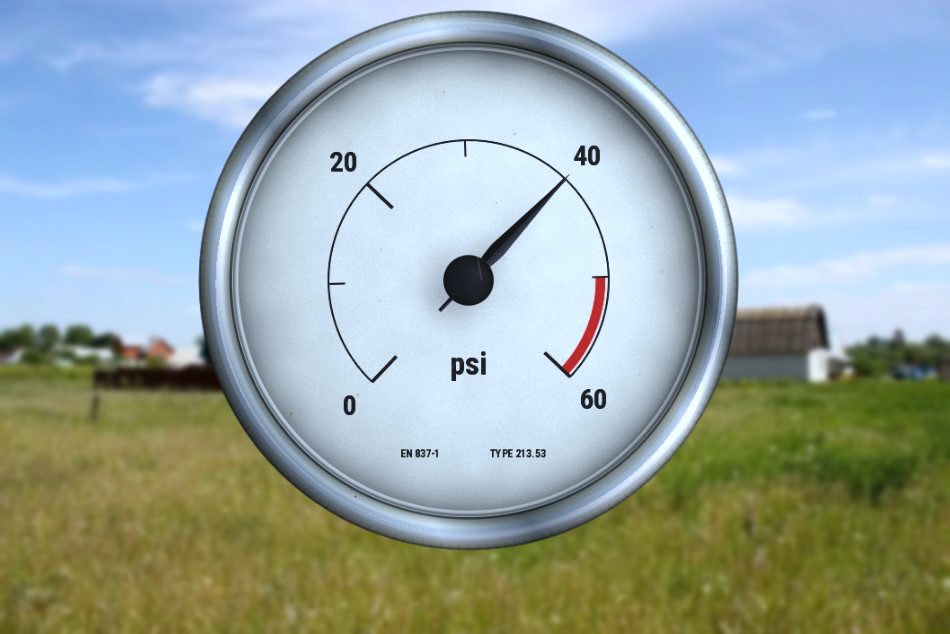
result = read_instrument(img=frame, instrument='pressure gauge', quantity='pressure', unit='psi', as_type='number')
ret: 40 psi
